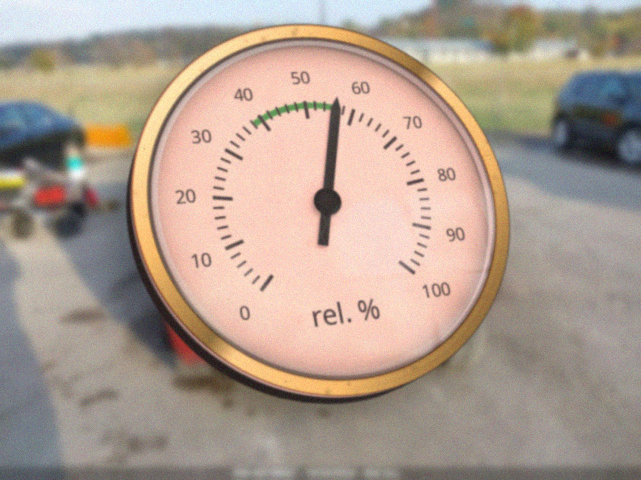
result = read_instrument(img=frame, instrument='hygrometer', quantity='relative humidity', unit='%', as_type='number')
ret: 56 %
